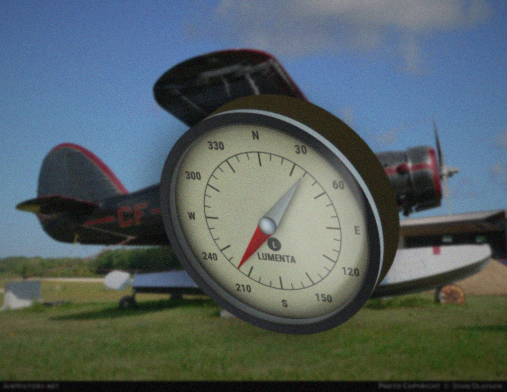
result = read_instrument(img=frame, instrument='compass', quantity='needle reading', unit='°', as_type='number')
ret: 220 °
